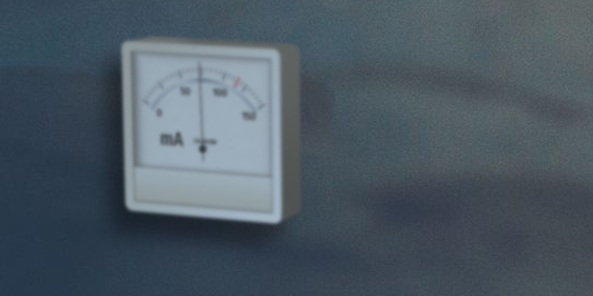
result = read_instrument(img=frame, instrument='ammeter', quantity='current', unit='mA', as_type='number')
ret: 75 mA
